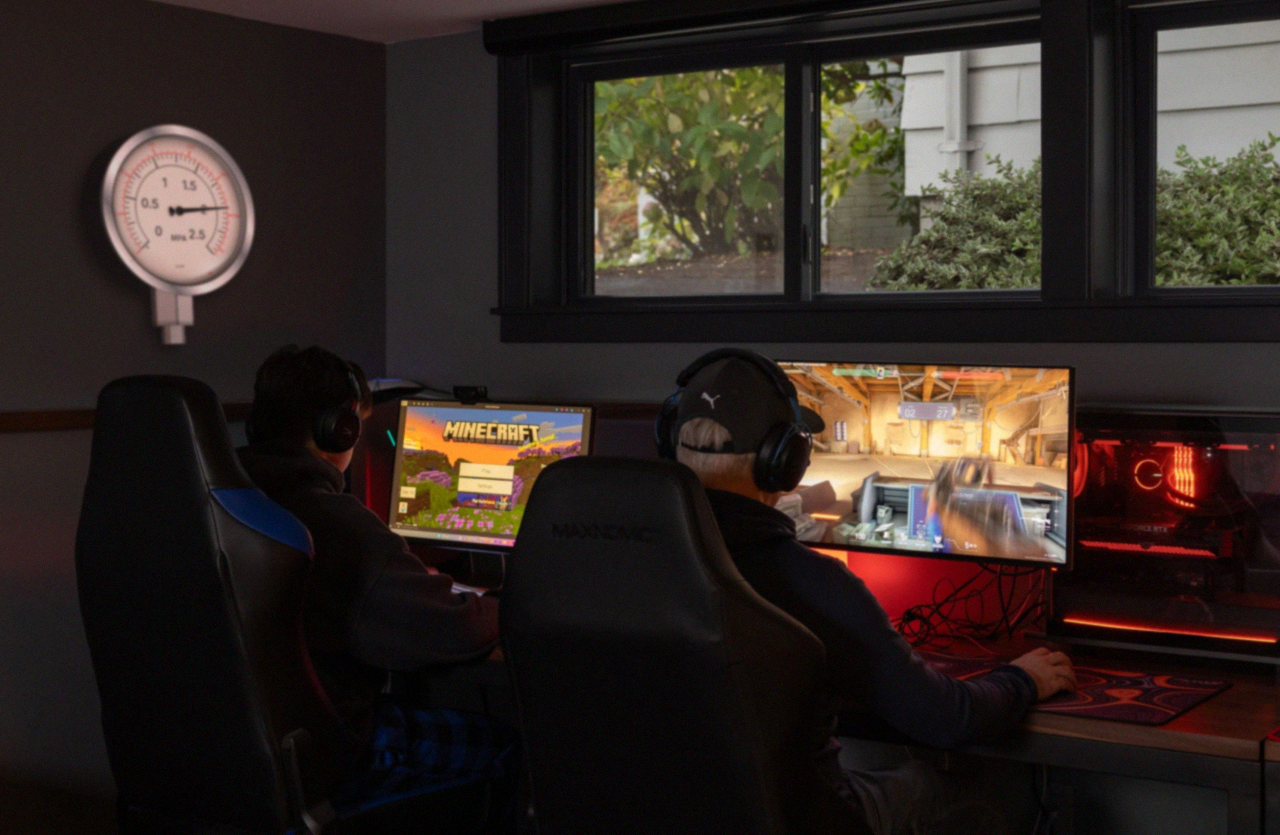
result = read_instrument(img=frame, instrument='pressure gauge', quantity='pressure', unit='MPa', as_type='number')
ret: 2 MPa
